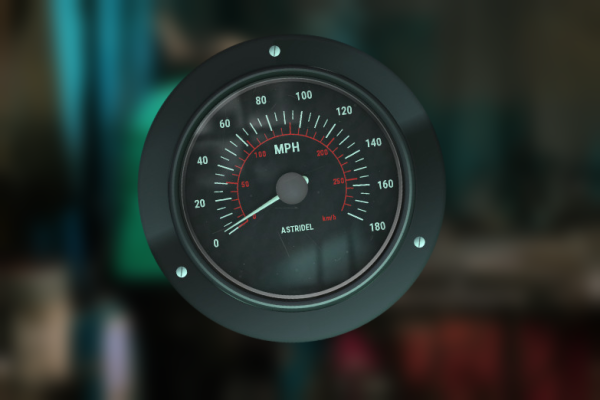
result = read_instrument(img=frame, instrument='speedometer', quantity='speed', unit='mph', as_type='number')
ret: 2.5 mph
